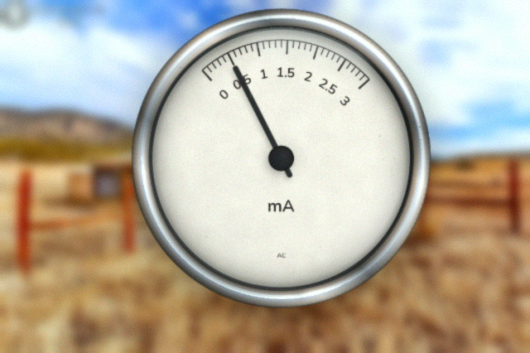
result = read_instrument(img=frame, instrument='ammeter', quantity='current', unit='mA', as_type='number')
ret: 0.5 mA
